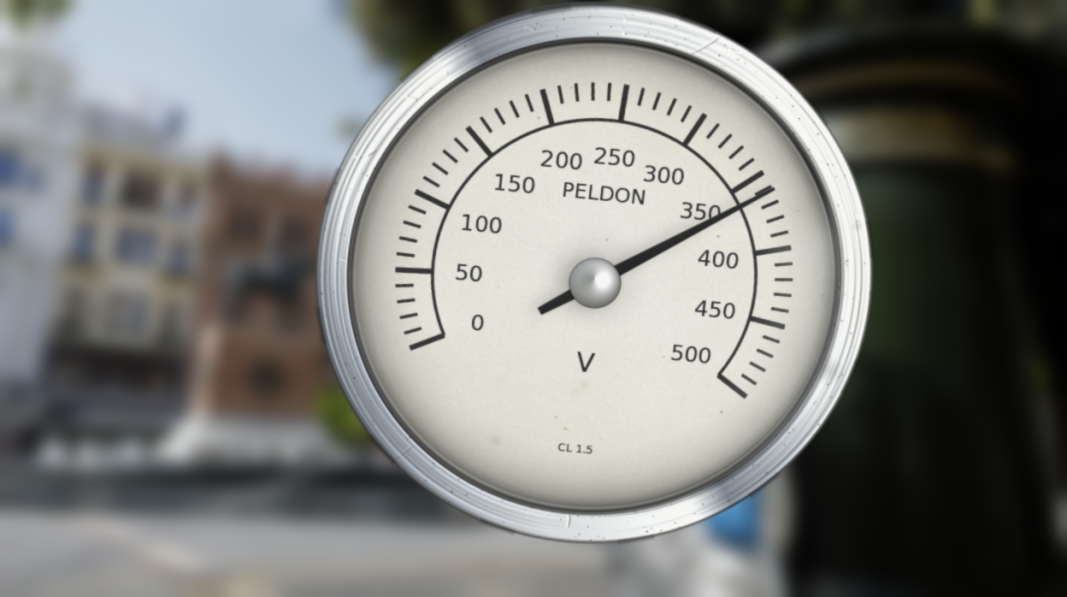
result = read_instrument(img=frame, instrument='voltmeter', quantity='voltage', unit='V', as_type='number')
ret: 360 V
